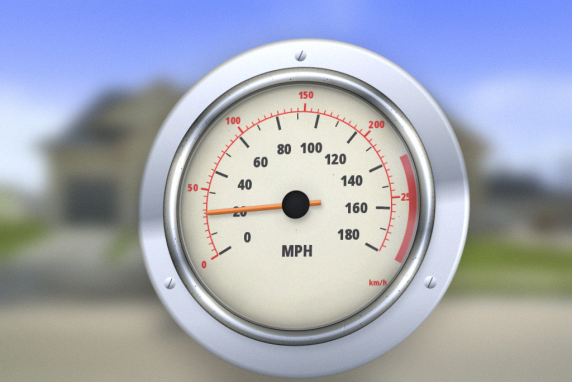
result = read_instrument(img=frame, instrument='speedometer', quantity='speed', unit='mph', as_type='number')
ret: 20 mph
